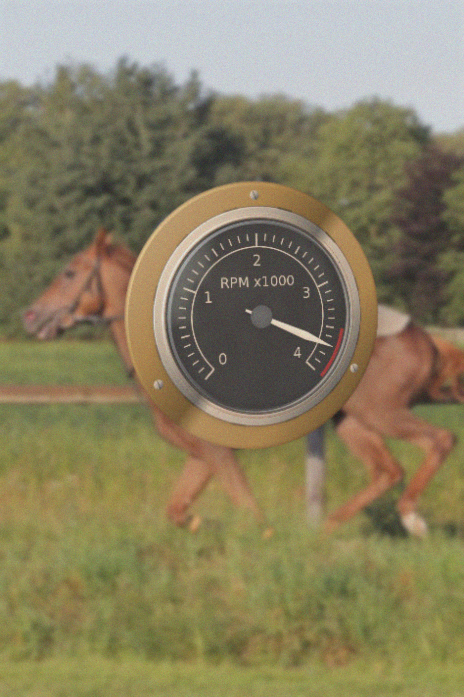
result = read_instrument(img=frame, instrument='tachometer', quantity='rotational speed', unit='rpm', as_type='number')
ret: 3700 rpm
